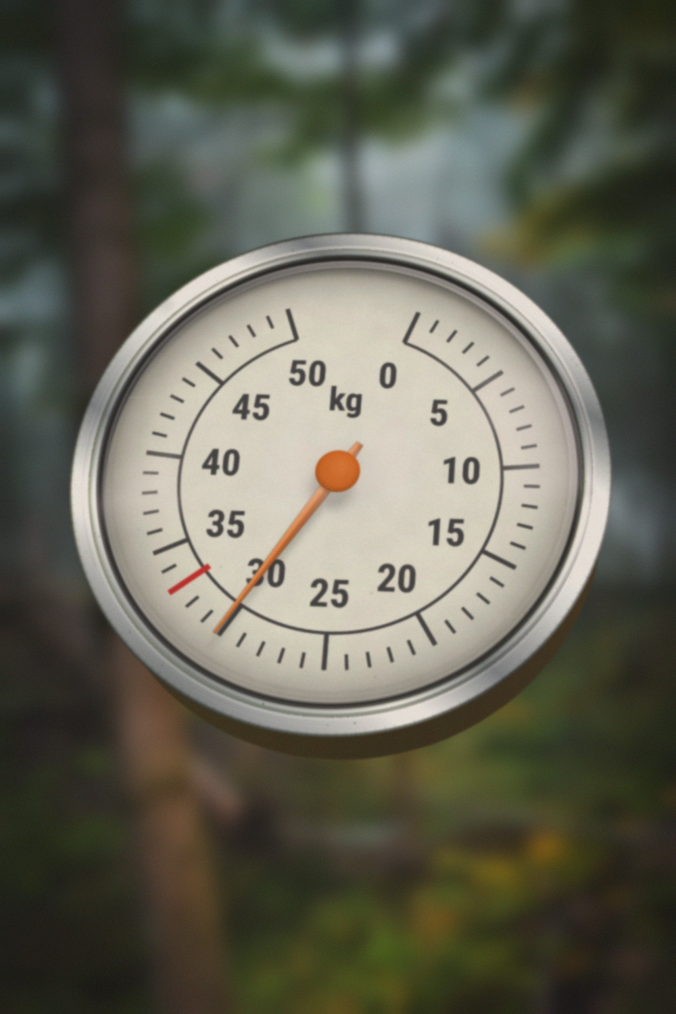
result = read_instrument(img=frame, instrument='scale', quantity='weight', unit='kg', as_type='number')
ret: 30 kg
